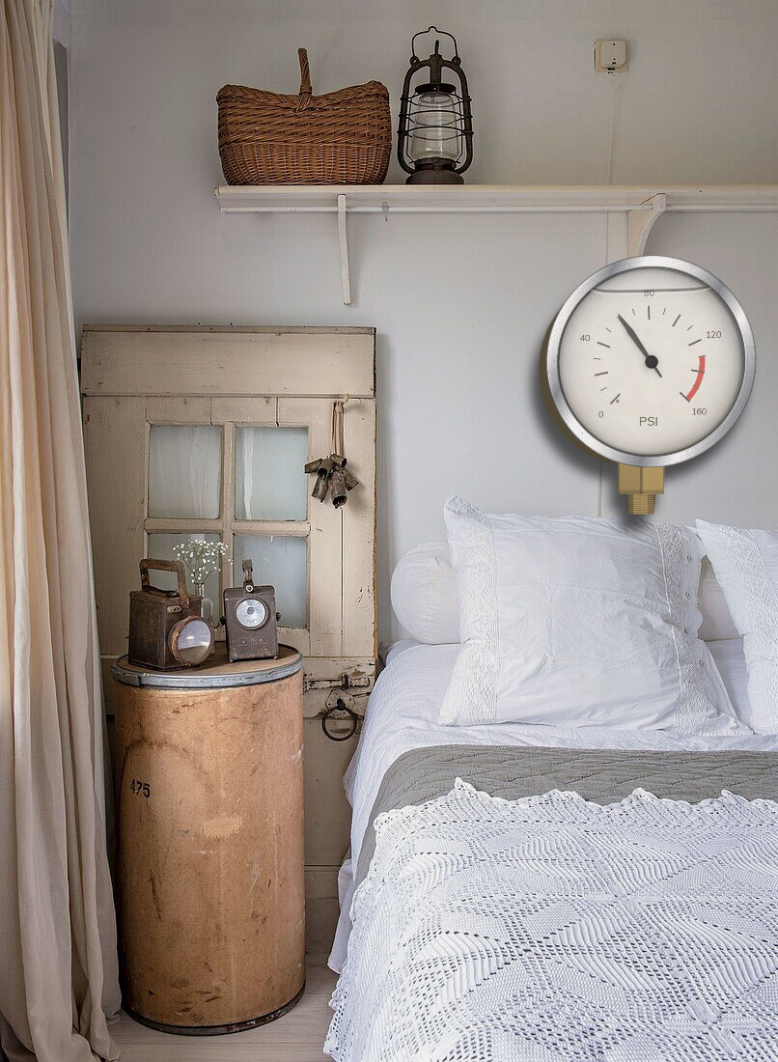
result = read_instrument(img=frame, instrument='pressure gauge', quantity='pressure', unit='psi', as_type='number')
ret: 60 psi
